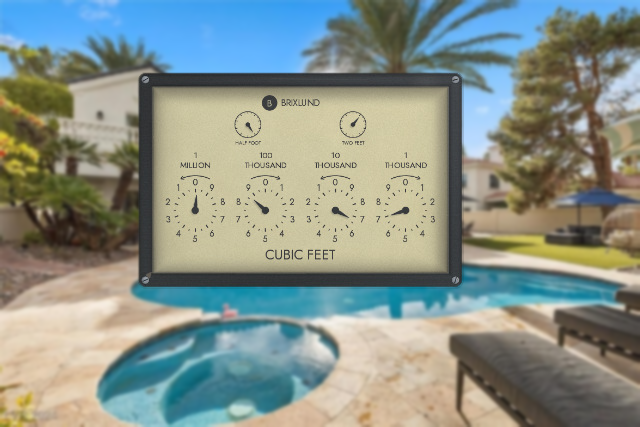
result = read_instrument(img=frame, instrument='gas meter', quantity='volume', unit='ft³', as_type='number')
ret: 986700 ft³
